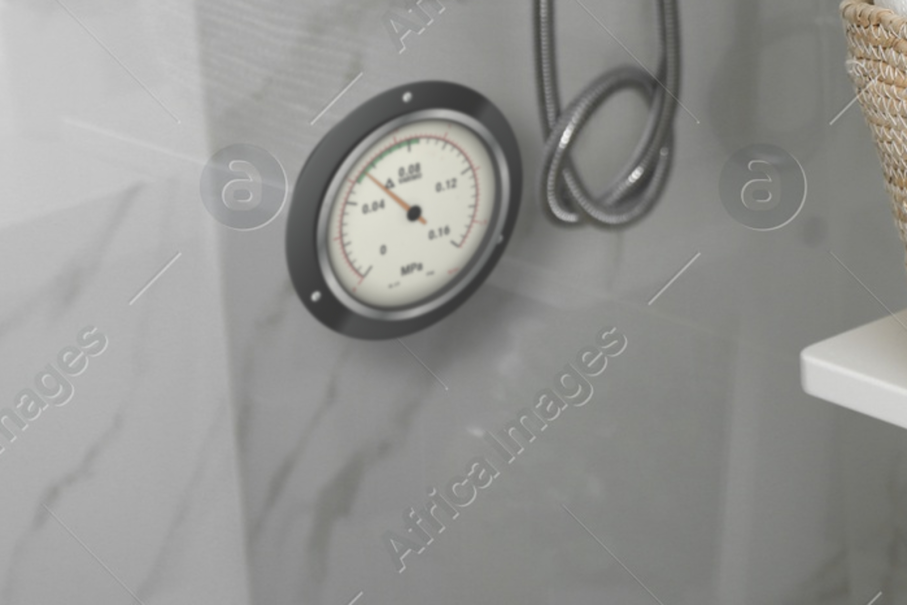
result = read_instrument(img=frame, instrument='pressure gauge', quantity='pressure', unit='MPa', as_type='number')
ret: 0.055 MPa
